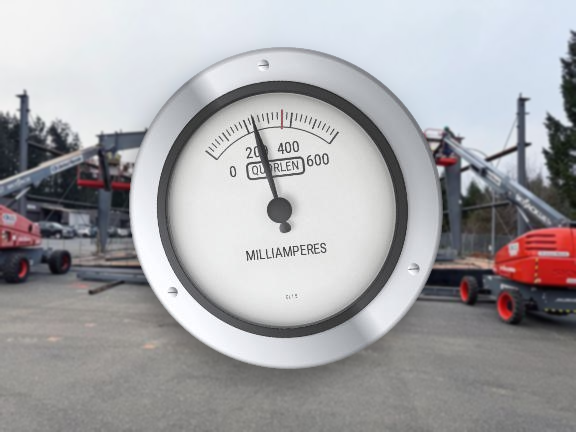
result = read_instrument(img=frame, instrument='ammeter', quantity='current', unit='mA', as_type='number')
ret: 240 mA
